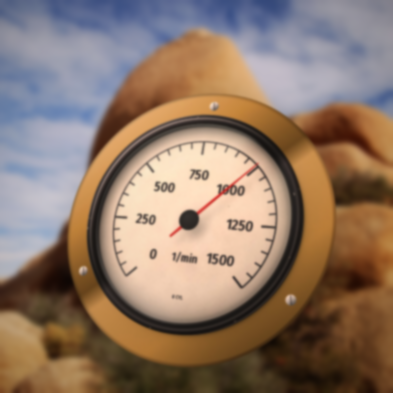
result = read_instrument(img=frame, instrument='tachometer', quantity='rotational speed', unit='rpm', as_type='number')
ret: 1000 rpm
